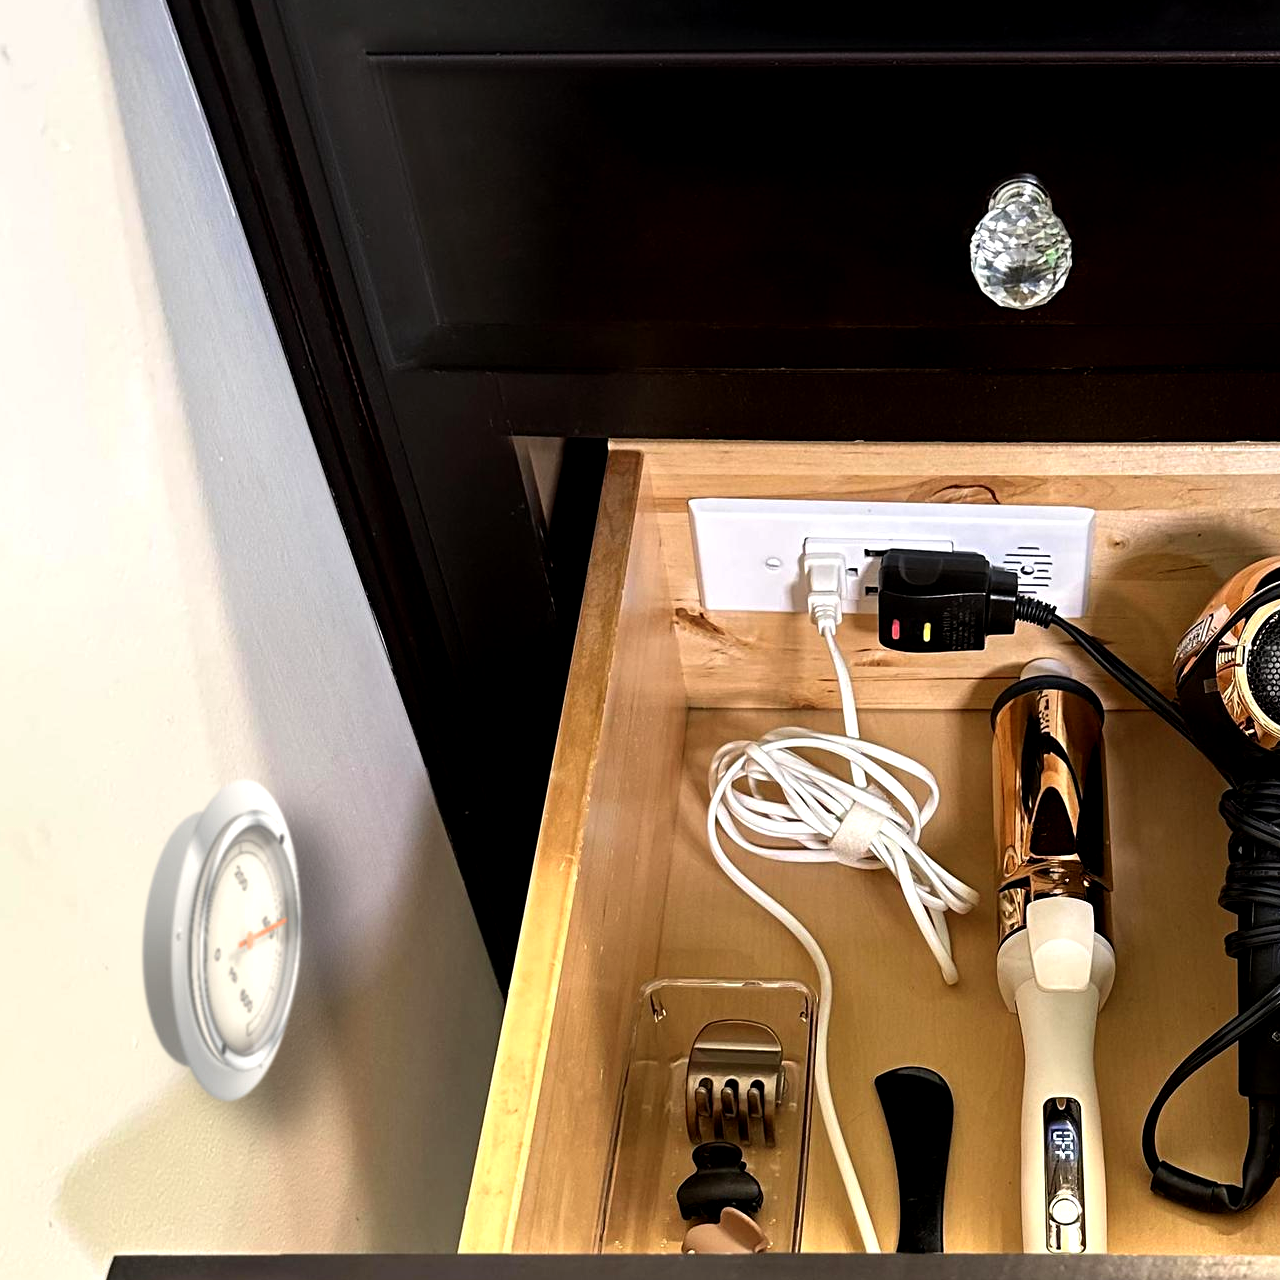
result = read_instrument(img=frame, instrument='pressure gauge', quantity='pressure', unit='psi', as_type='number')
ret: 400 psi
